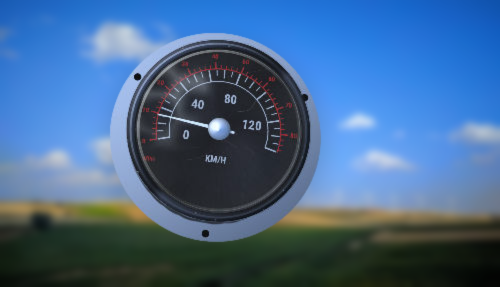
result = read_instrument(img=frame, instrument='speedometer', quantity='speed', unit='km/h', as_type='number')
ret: 15 km/h
